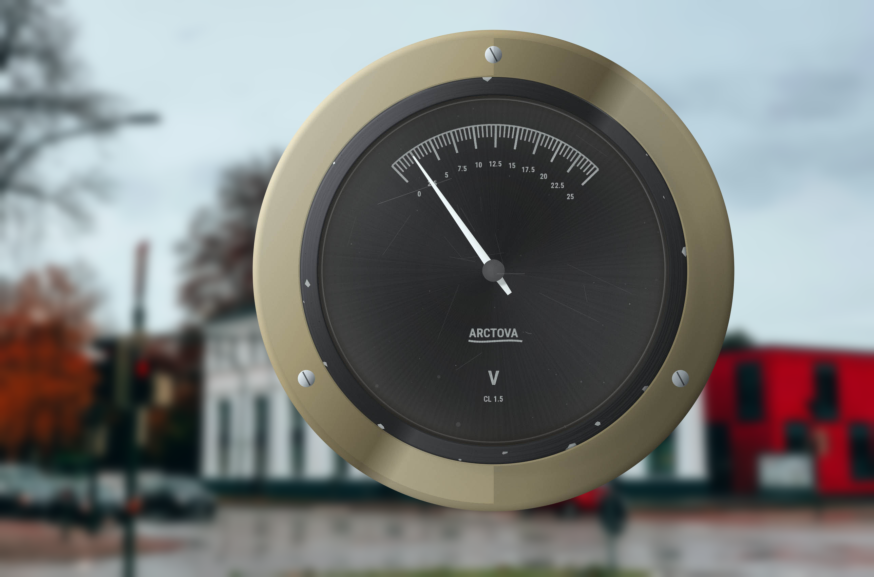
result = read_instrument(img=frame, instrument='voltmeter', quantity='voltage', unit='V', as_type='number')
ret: 2.5 V
